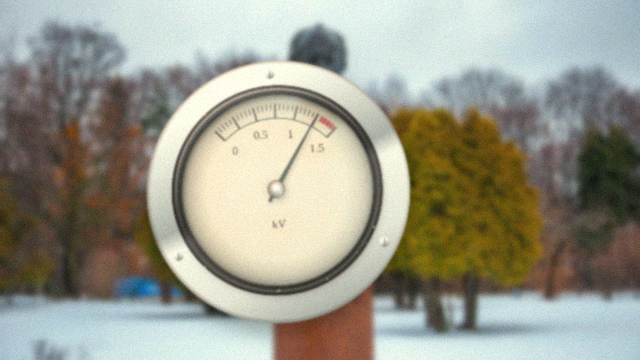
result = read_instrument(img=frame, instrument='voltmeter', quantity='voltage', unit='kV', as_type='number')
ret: 1.25 kV
